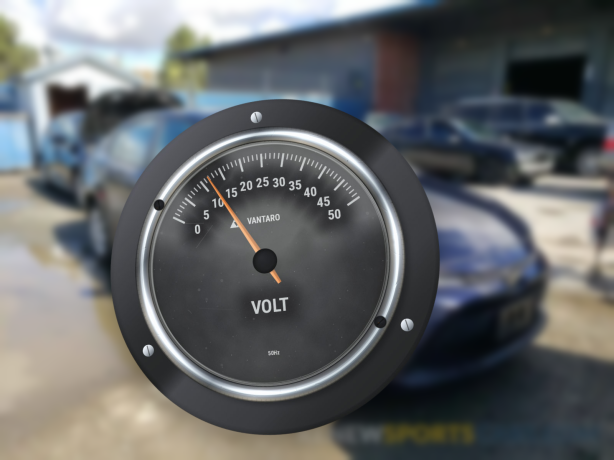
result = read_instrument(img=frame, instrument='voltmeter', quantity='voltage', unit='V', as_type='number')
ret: 12 V
